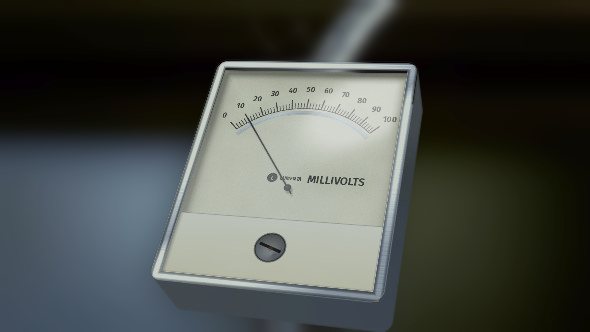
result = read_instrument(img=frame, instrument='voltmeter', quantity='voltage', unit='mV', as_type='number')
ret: 10 mV
